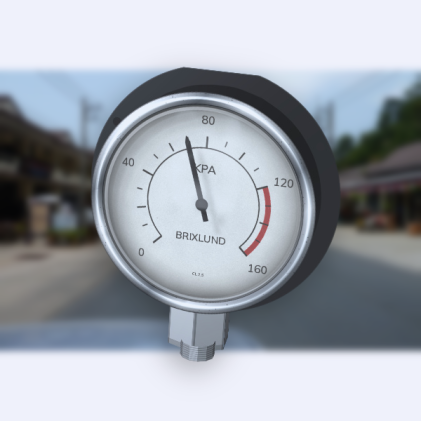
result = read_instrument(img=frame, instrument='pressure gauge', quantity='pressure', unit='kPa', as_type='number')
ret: 70 kPa
